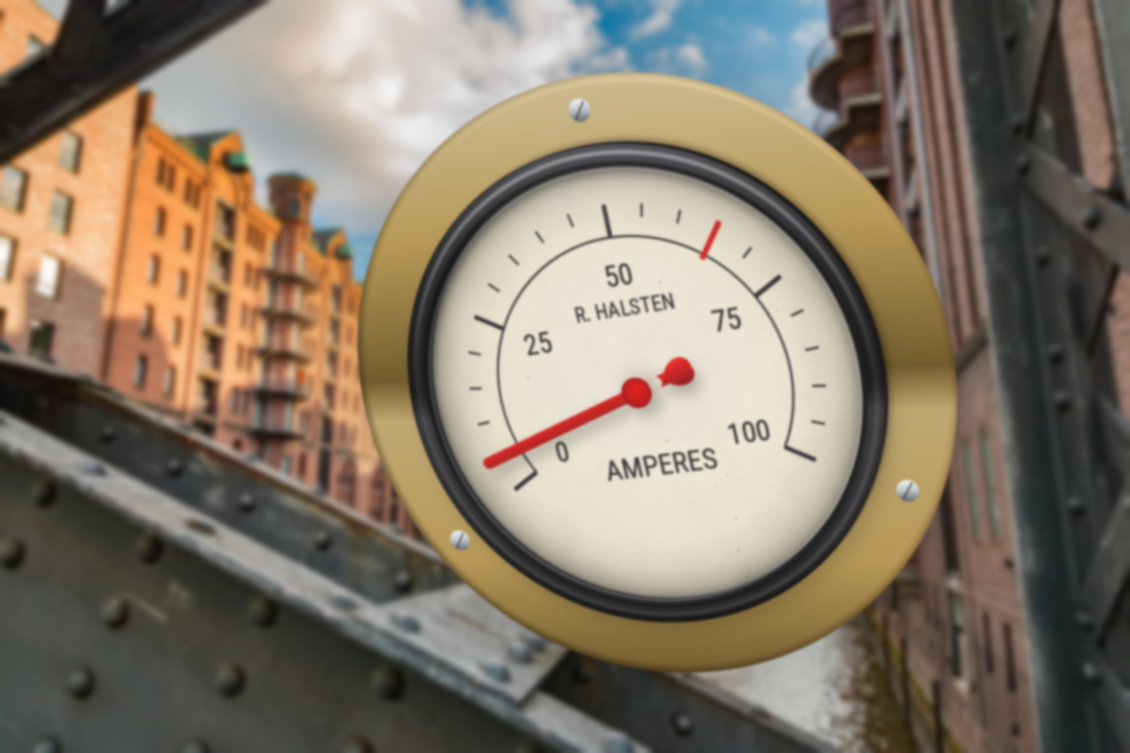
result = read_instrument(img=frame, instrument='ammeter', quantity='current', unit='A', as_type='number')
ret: 5 A
